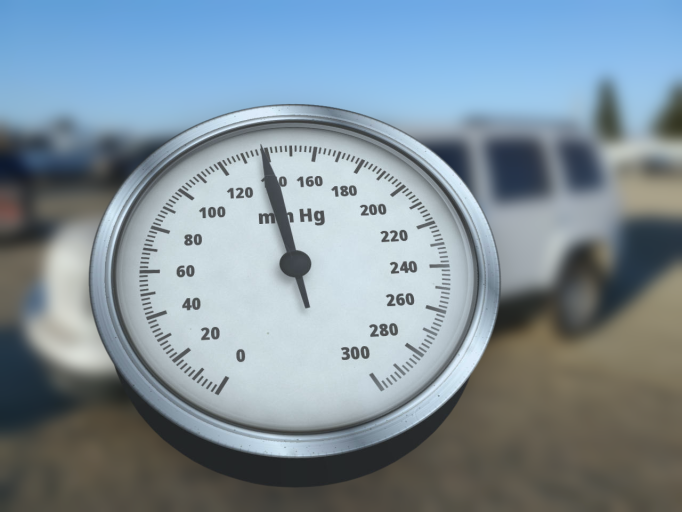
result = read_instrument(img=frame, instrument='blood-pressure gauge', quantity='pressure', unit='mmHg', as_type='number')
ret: 138 mmHg
